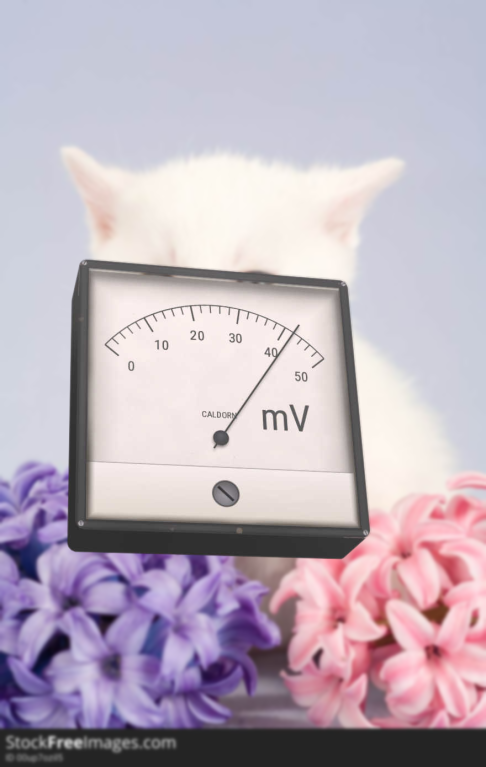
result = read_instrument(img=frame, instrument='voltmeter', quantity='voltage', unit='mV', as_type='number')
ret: 42 mV
